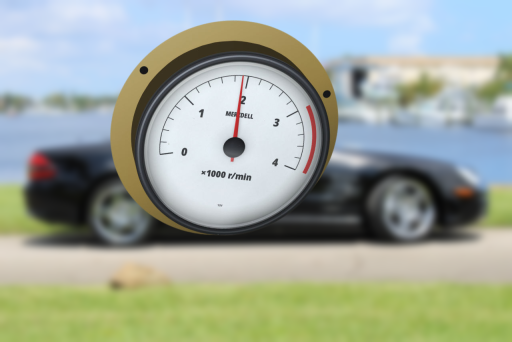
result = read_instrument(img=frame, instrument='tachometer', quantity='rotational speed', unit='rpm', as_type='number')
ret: 1900 rpm
